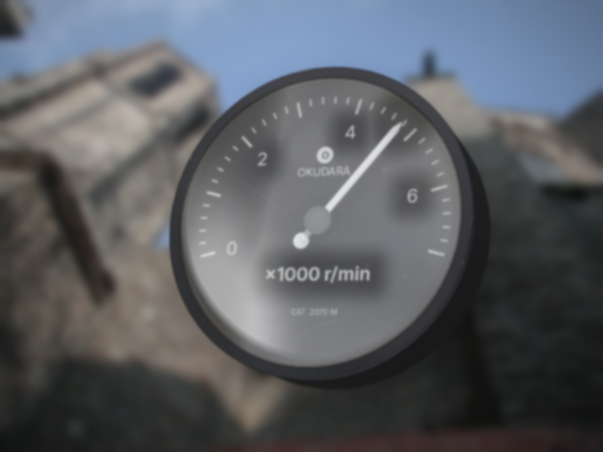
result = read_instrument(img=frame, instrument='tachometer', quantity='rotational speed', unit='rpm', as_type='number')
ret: 4800 rpm
